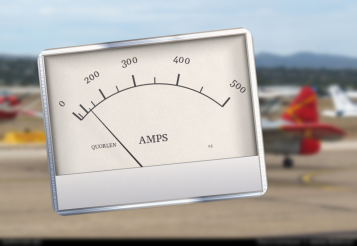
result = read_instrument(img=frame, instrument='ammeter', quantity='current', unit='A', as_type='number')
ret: 125 A
